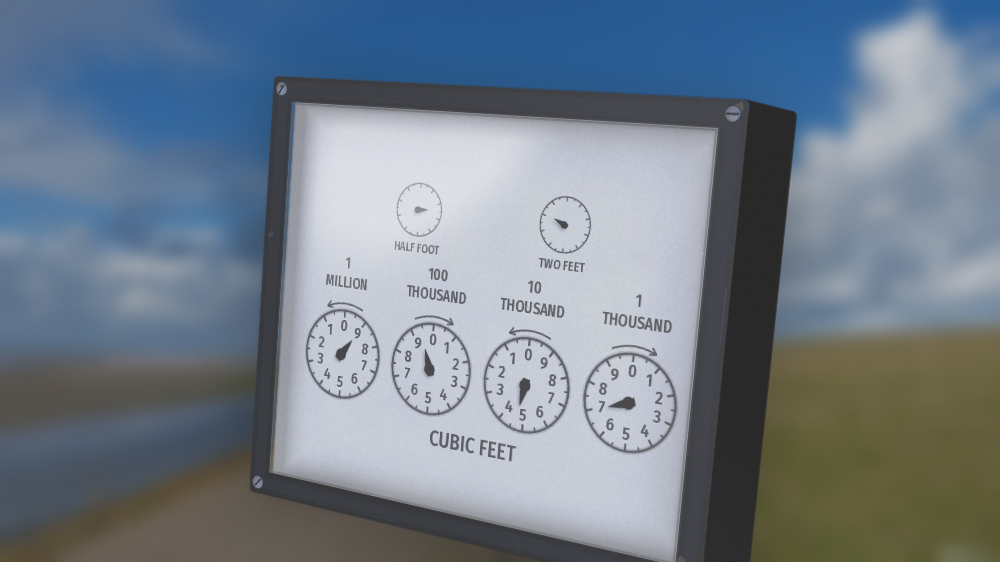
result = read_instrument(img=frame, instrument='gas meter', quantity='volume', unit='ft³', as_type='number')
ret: 894700 ft³
